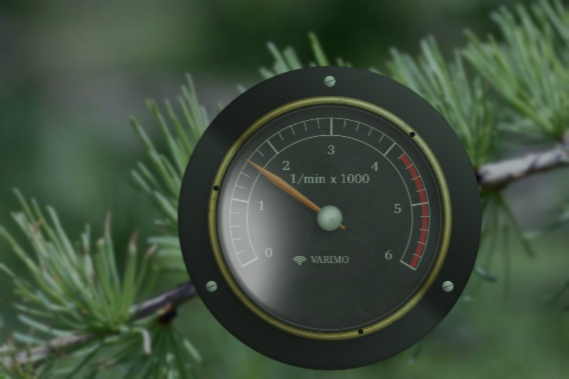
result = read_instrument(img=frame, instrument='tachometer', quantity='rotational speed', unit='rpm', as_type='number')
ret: 1600 rpm
